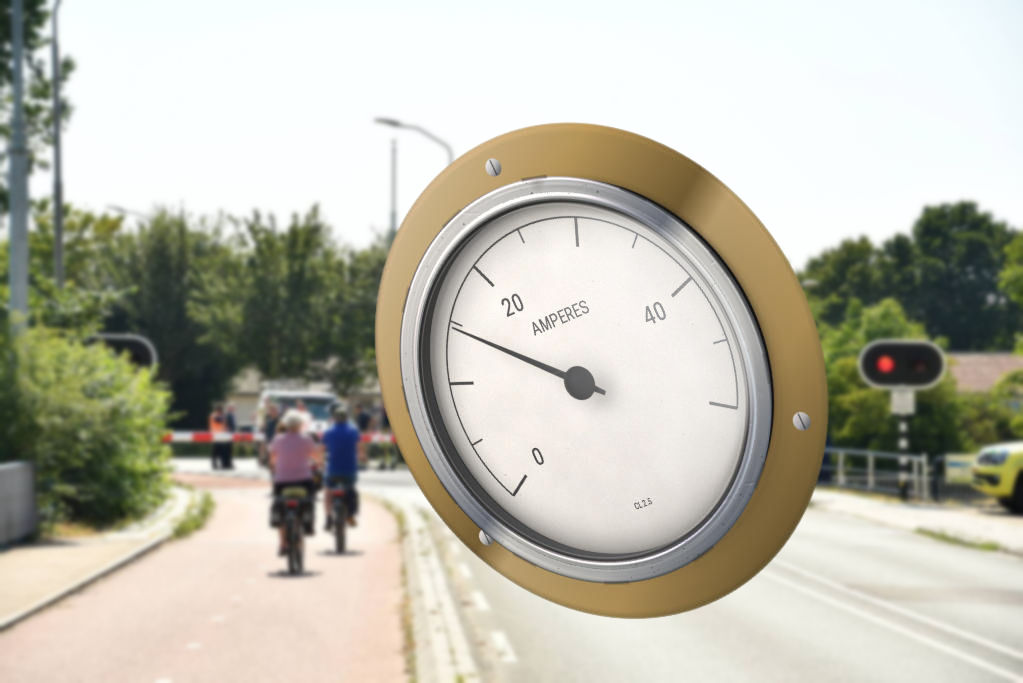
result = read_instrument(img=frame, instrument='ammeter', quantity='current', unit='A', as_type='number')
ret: 15 A
